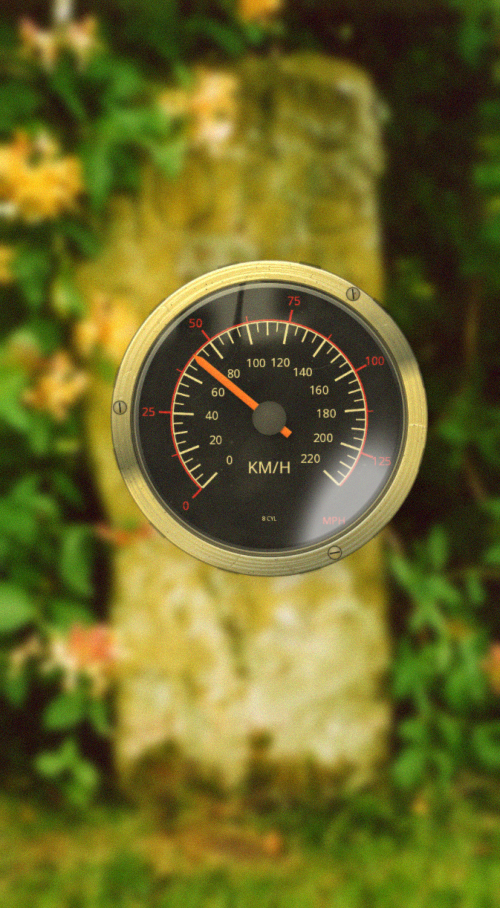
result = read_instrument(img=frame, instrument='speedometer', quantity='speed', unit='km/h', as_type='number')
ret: 70 km/h
